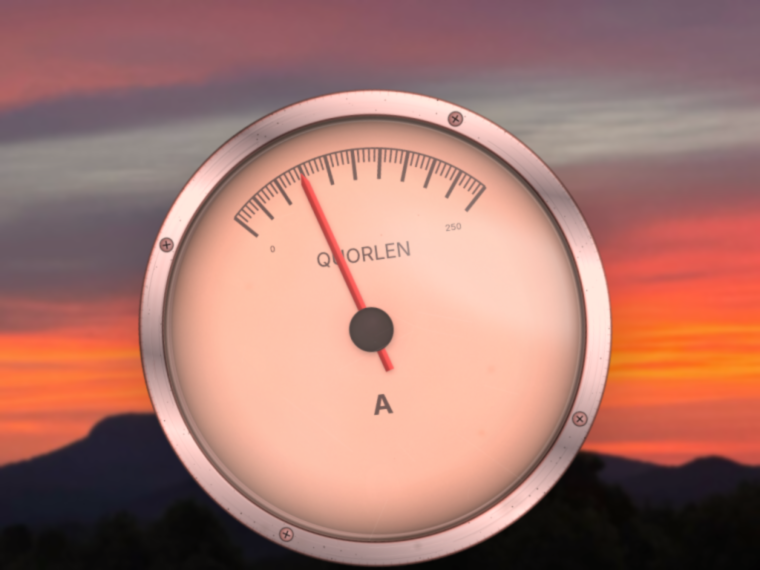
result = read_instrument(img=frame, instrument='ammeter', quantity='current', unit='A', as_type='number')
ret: 75 A
